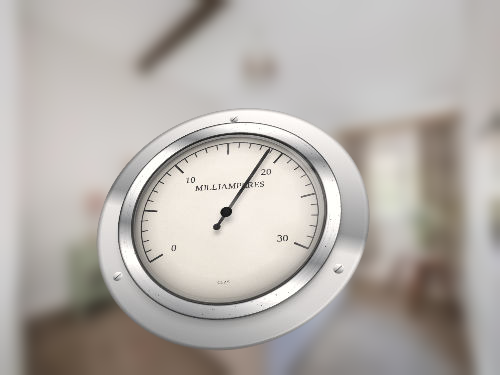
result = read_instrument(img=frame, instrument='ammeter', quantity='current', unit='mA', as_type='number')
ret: 19 mA
